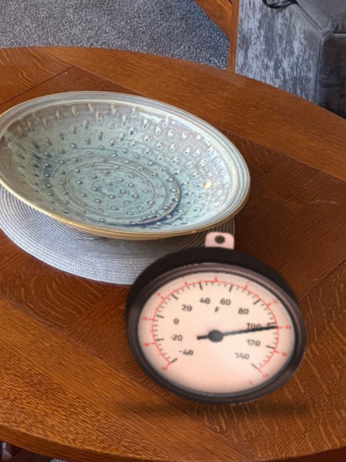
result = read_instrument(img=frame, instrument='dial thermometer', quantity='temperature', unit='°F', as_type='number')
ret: 100 °F
